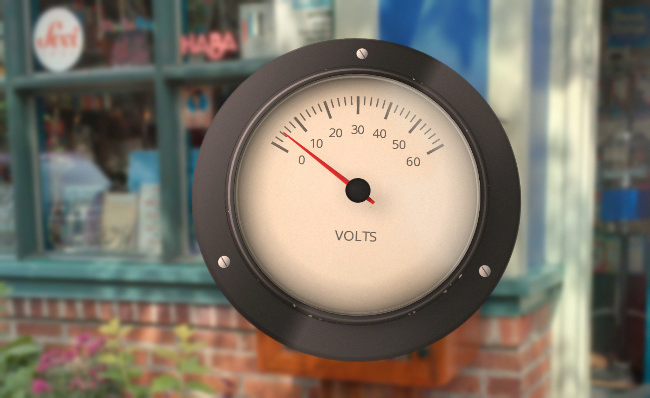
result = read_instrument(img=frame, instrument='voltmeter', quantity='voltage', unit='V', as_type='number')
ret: 4 V
